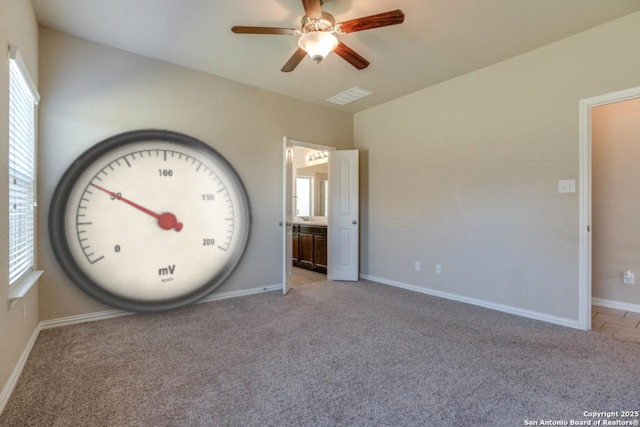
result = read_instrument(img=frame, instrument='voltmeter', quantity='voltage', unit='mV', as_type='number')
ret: 50 mV
